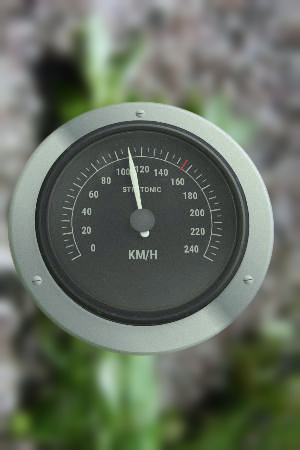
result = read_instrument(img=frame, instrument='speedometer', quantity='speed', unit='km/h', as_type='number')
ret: 110 km/h
